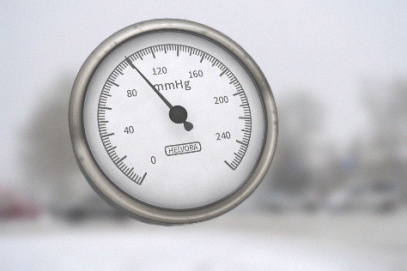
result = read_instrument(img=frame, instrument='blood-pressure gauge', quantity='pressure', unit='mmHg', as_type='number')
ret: 100 mmHg
